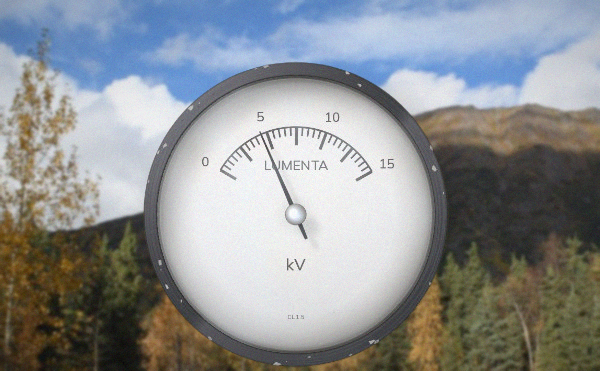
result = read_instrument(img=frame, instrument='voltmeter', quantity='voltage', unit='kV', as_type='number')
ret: 4.5 kV
